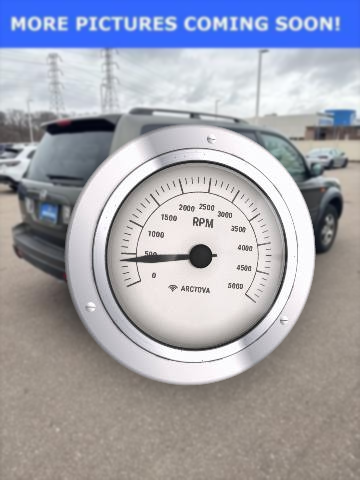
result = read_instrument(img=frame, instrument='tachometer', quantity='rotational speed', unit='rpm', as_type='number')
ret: 400 rpm
